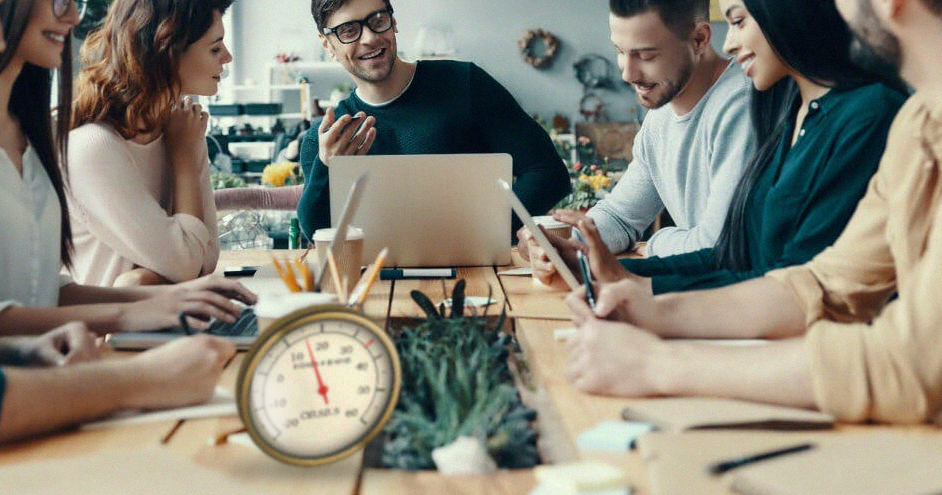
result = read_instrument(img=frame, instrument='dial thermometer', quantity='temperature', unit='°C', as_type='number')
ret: 15 °C
